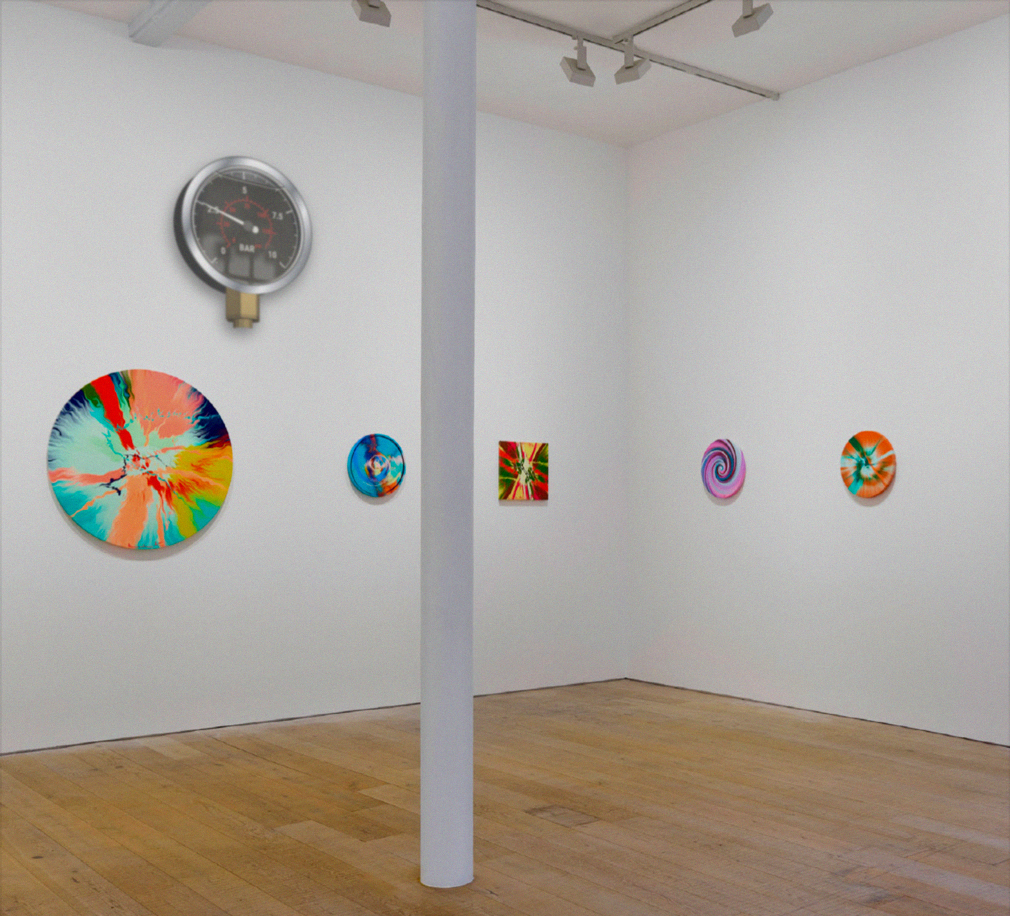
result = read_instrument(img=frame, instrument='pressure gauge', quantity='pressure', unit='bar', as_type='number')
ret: 2.5 bar
